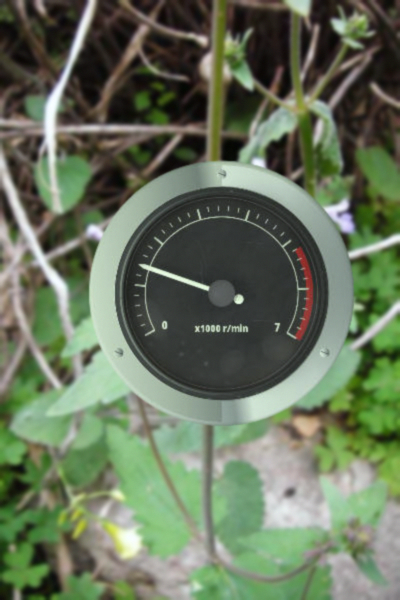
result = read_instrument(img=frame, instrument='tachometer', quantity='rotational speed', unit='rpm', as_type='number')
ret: 1400 rpm
